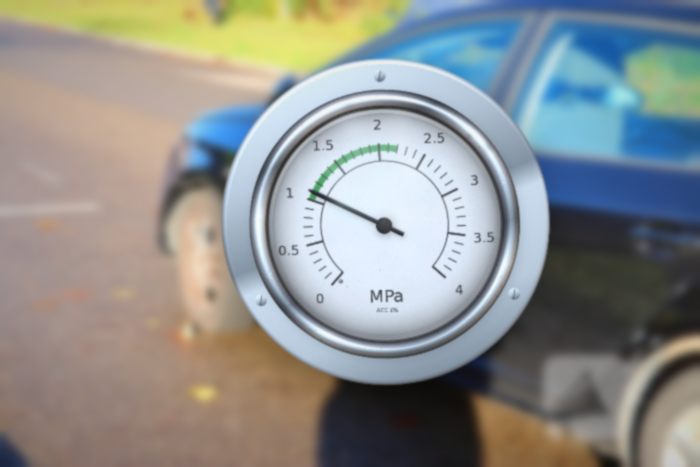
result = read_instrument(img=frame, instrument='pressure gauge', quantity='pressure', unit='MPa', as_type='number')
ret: 1.1 MPa
